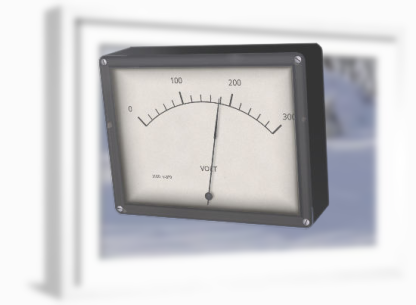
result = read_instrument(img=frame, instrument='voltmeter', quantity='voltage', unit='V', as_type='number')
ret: 180 V
